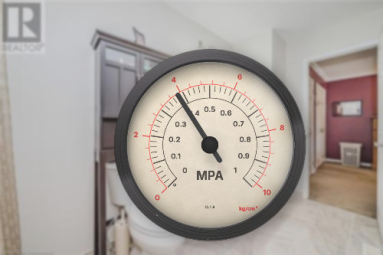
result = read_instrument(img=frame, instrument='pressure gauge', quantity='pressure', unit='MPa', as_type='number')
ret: 0.38 MPa
